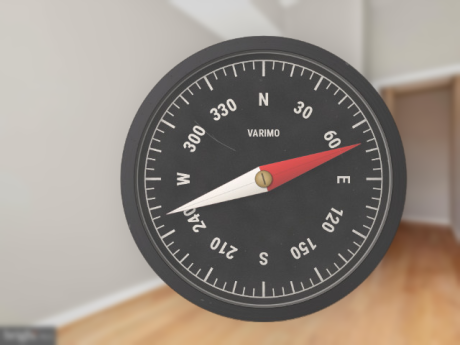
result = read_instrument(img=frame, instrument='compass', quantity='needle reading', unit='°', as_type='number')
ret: 70 °
